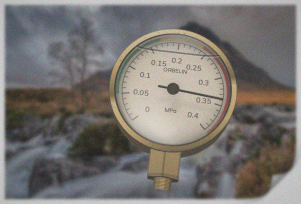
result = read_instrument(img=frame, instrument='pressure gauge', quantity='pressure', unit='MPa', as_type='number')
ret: 0.34 MPa
